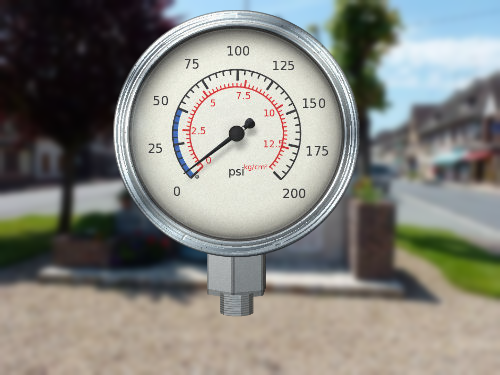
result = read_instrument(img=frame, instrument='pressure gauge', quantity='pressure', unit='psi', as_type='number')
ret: 5 psi
